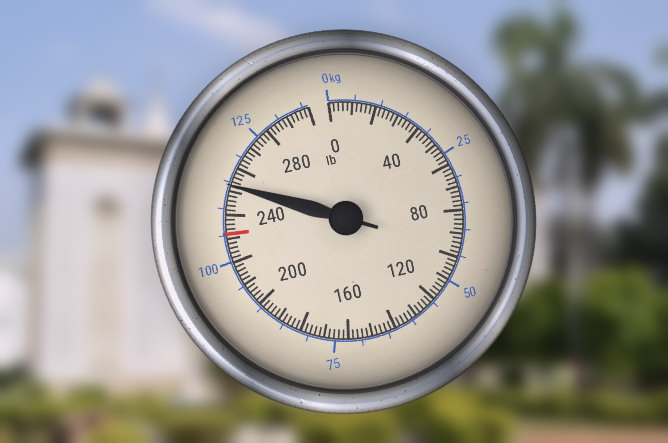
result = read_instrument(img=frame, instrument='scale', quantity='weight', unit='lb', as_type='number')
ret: 252 lb
